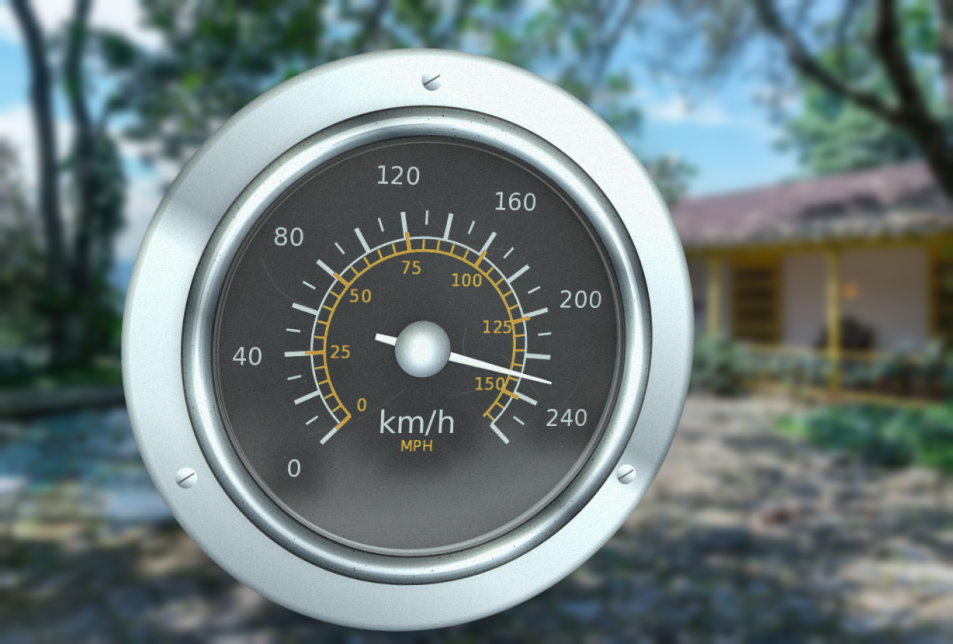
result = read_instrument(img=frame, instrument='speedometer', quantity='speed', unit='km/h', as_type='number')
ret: 230 km/h
